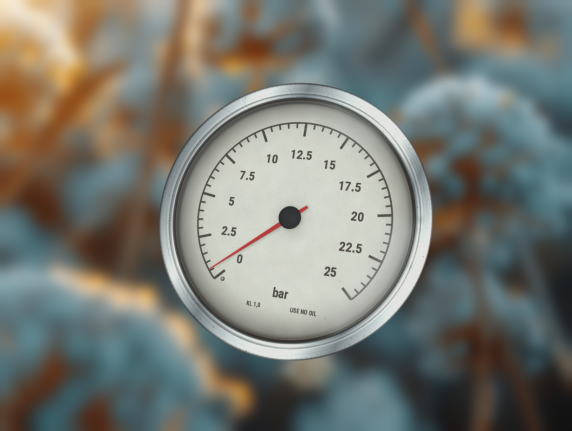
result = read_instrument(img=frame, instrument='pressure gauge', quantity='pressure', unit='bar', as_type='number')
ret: 0.5 bar
